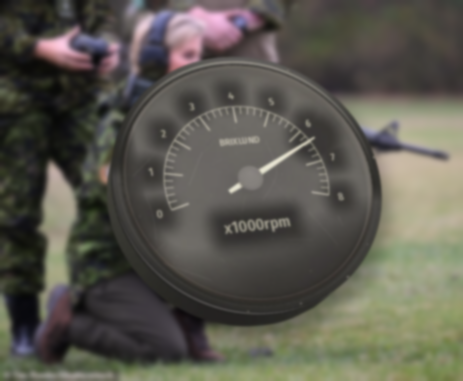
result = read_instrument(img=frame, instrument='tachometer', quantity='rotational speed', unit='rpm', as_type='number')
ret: 6400 rpm
